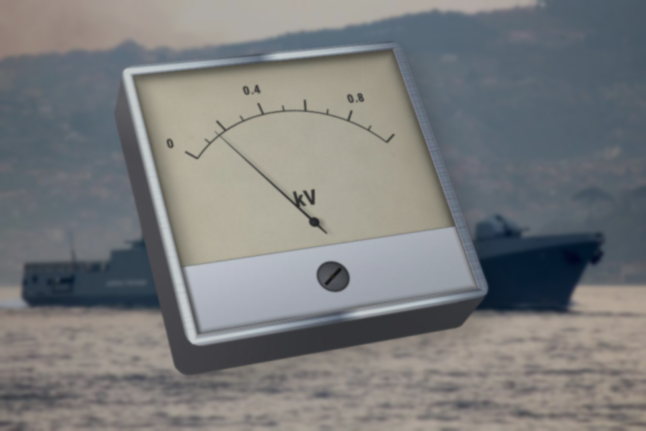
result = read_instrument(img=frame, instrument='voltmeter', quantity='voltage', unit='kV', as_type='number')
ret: 0.15 kV
